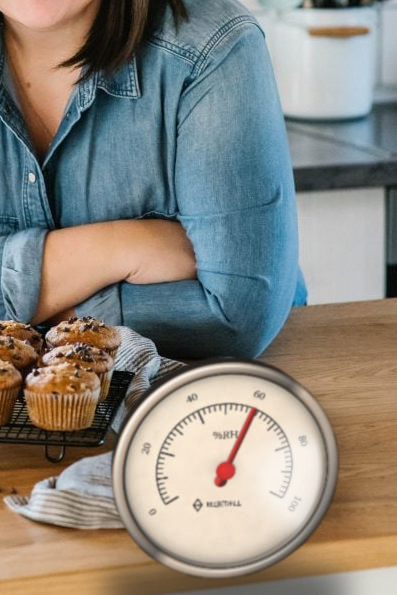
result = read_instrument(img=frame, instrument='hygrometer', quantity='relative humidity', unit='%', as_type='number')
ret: 60 %
